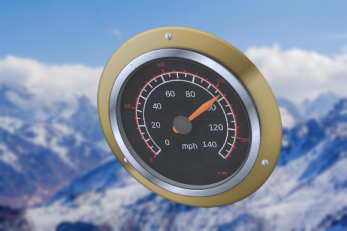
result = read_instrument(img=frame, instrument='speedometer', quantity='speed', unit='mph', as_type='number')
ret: 97.5 mph
